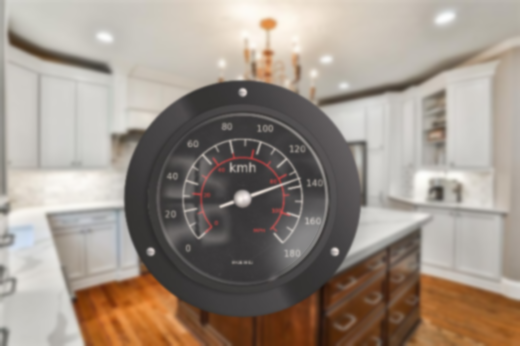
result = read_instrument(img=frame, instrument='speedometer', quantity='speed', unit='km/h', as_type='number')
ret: 135 km/h
